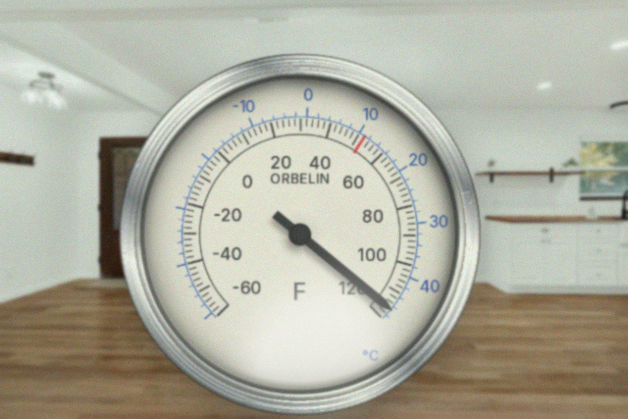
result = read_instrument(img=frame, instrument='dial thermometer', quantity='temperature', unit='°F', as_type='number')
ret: 116 °F
